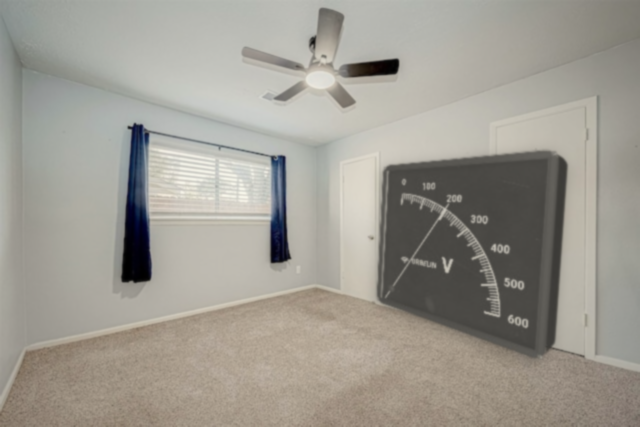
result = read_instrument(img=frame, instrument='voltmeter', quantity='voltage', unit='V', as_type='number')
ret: 200 V
